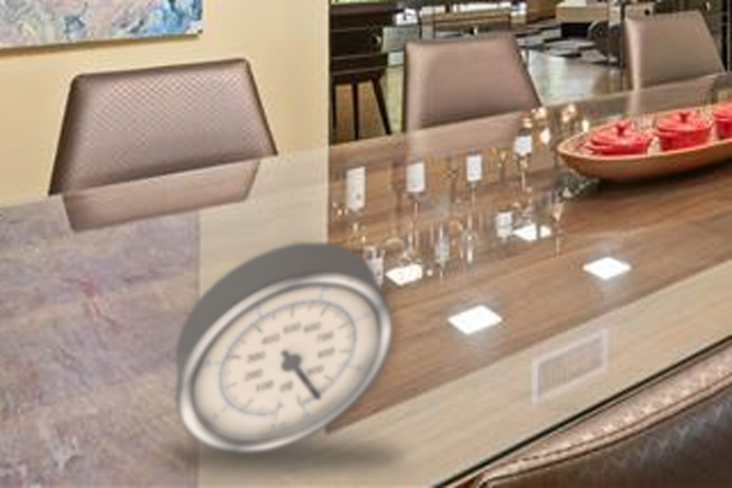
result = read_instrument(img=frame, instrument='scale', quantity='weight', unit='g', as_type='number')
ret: 950 g
